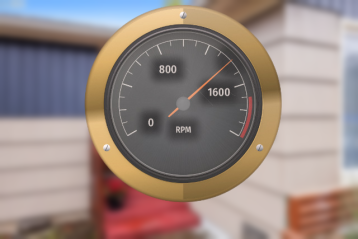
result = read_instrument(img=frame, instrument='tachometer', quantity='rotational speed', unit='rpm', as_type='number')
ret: 1400 rpm
